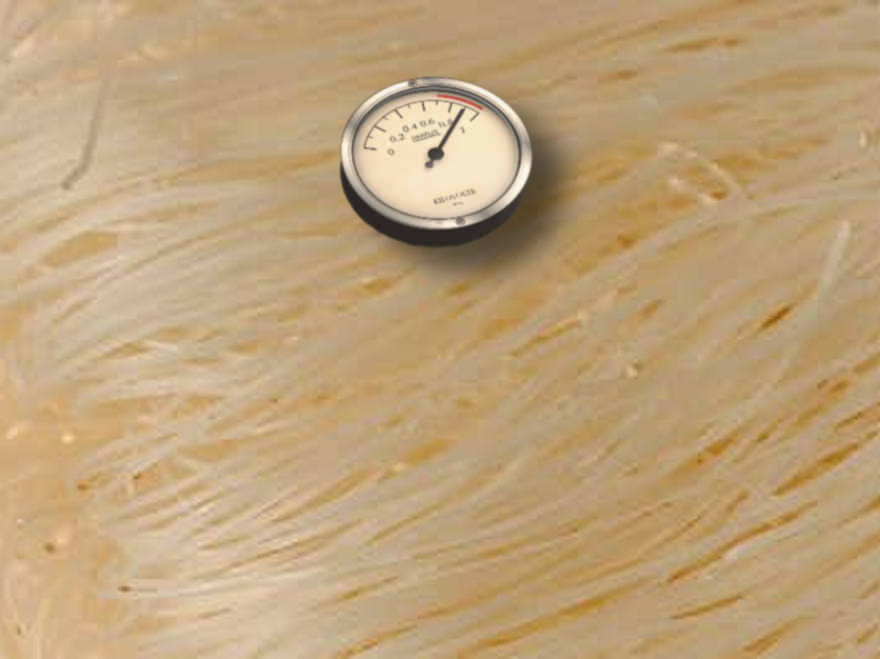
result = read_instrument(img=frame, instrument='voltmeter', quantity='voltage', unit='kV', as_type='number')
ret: 0.9 kV
